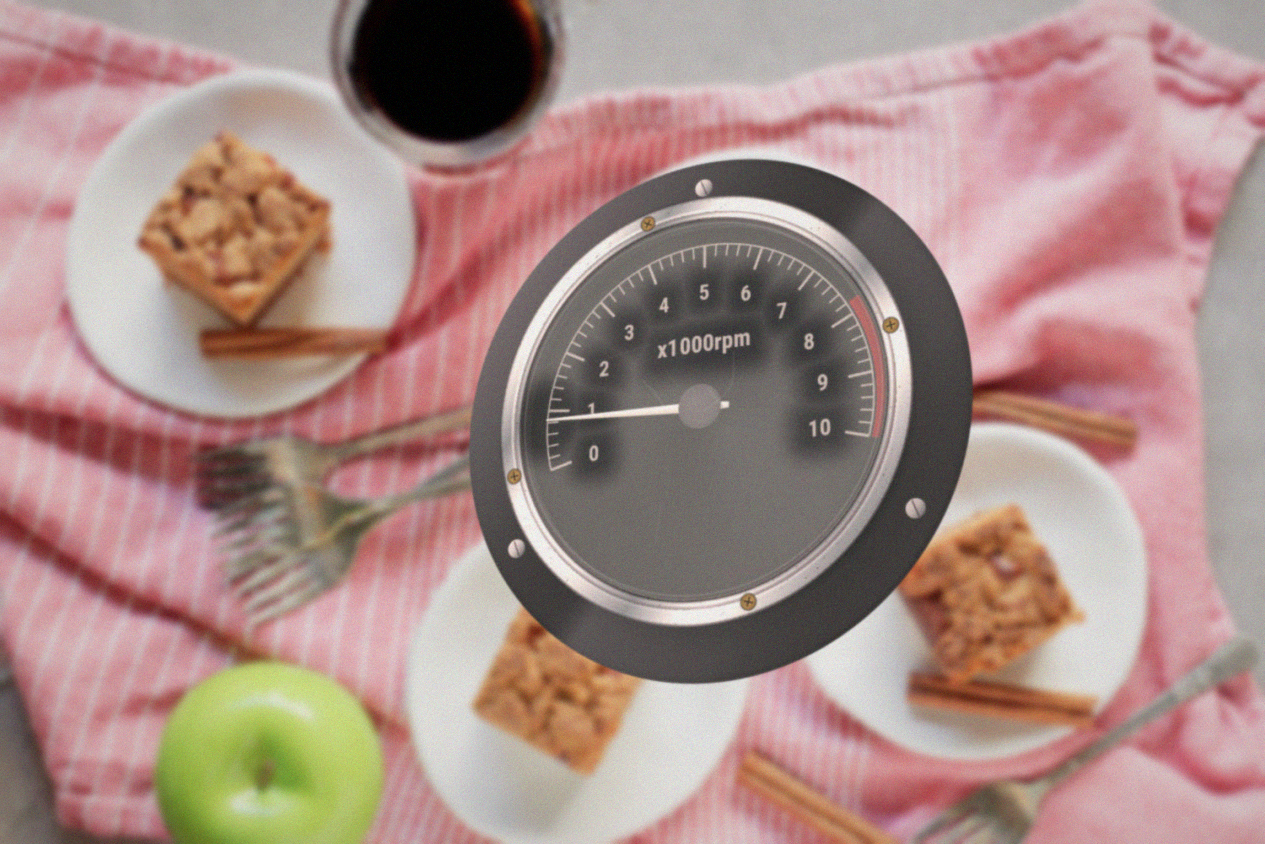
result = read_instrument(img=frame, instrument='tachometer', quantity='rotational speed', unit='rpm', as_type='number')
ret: 800 rpm
